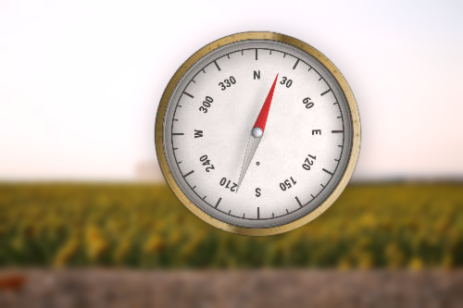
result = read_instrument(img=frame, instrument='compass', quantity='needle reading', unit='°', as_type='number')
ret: 20 °
